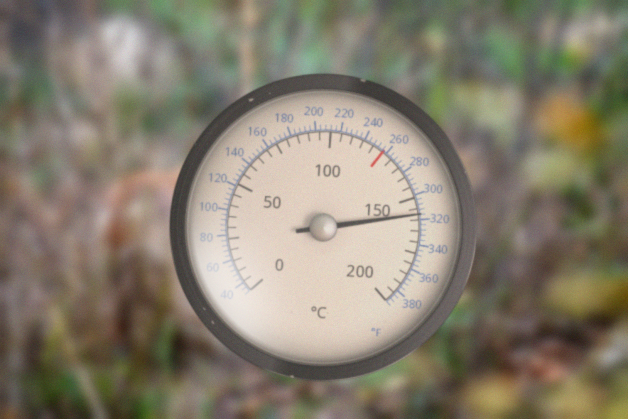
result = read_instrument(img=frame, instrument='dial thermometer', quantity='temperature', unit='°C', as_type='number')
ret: 157.5 °C
